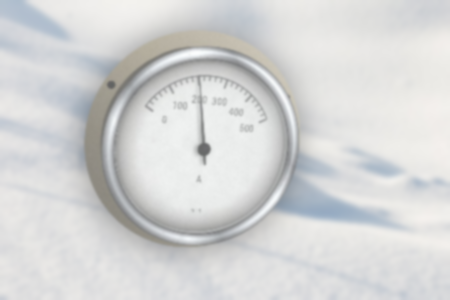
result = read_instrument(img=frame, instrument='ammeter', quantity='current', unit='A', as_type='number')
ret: 200 A
